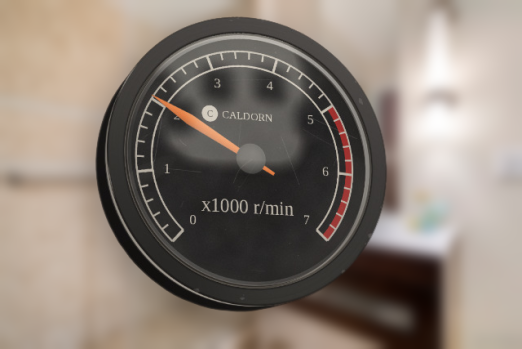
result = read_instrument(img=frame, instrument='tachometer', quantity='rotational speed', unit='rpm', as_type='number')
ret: 2000 rpm
